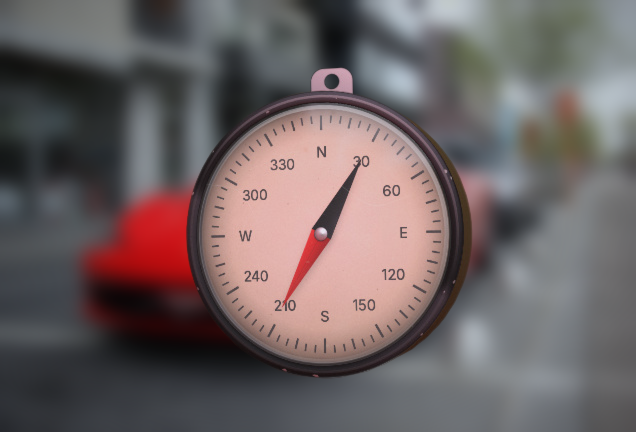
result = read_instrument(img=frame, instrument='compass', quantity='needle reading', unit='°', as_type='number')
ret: 210 °
